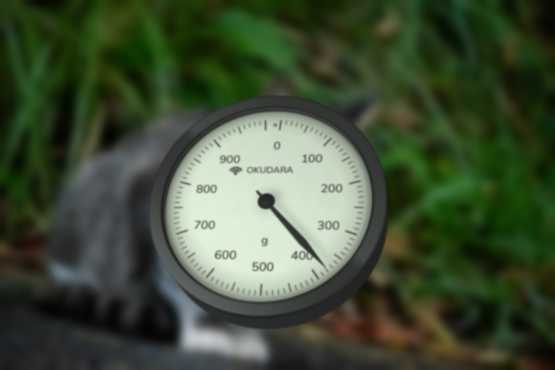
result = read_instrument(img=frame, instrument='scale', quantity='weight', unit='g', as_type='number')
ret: 380 g
